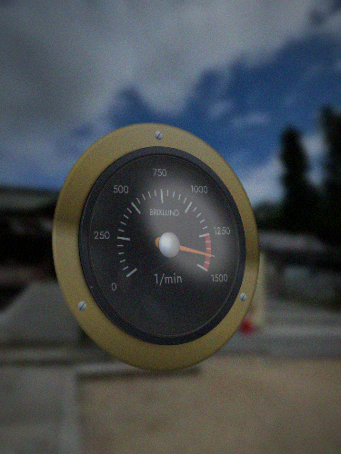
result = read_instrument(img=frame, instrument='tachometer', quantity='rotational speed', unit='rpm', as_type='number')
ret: 1400 rpm
